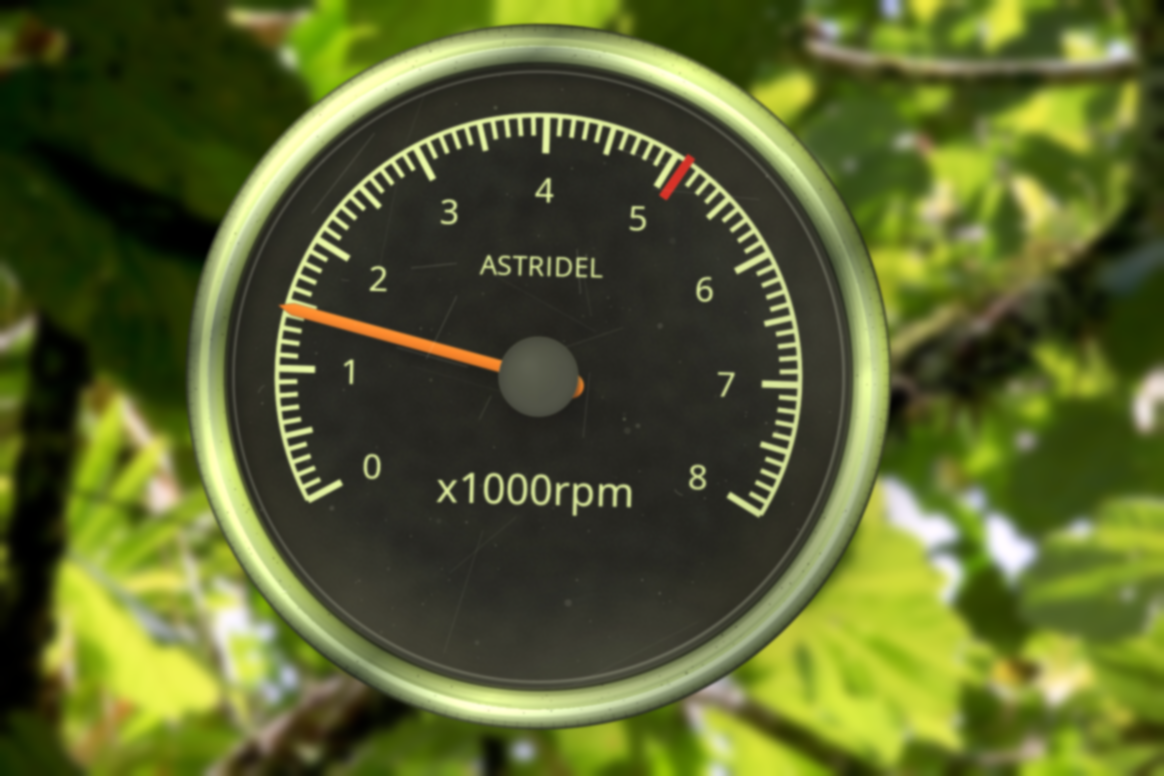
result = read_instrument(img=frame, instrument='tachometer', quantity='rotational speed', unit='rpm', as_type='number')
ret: 1450 rpm
